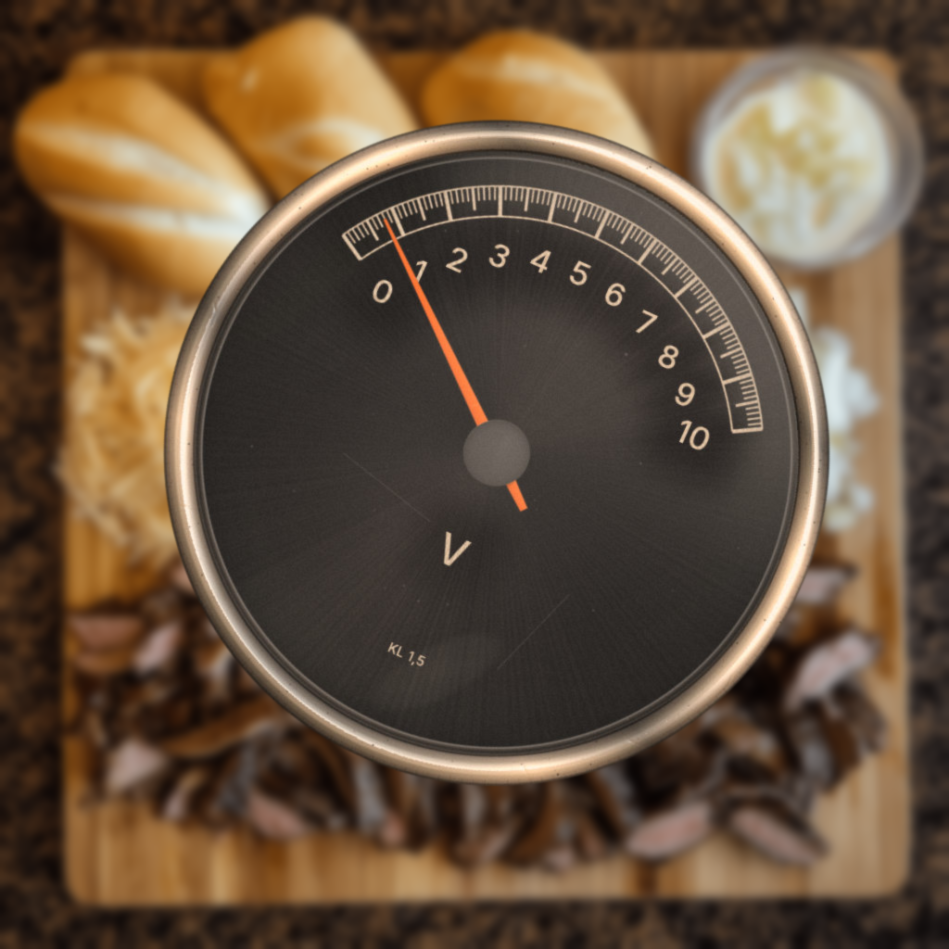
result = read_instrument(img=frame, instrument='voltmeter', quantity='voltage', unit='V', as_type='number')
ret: 0.8 V
